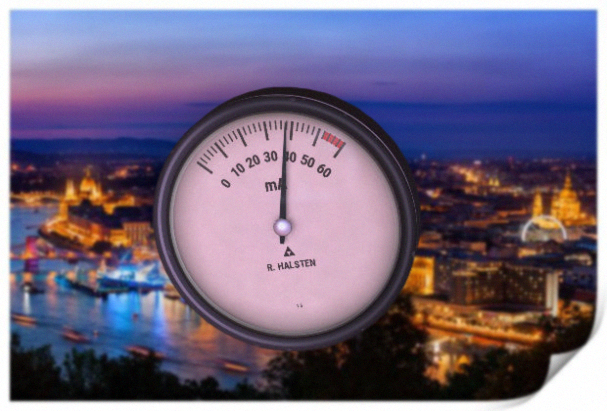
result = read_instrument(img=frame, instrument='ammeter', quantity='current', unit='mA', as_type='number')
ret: 38 mA
